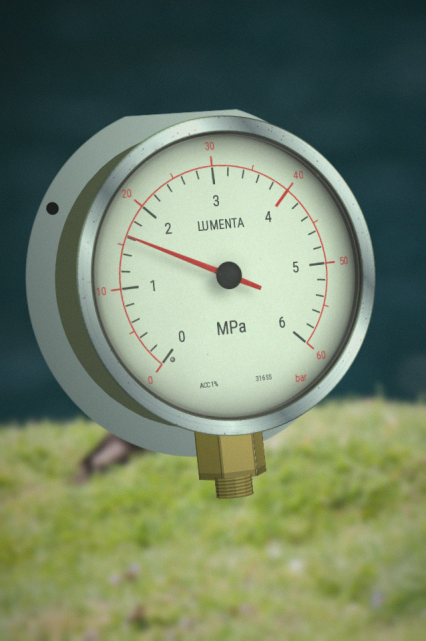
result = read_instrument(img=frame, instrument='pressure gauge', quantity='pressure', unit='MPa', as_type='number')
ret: 1.6 MPa
